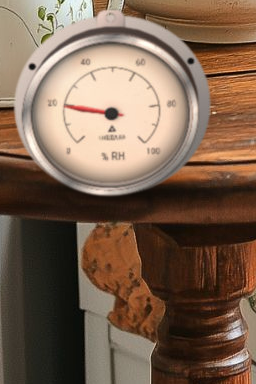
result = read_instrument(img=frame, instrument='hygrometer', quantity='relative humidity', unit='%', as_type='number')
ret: 20 %
